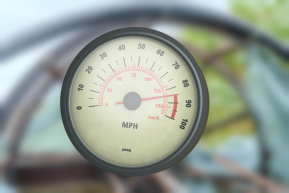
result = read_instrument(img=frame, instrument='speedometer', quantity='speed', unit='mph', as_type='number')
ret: 85 mph
